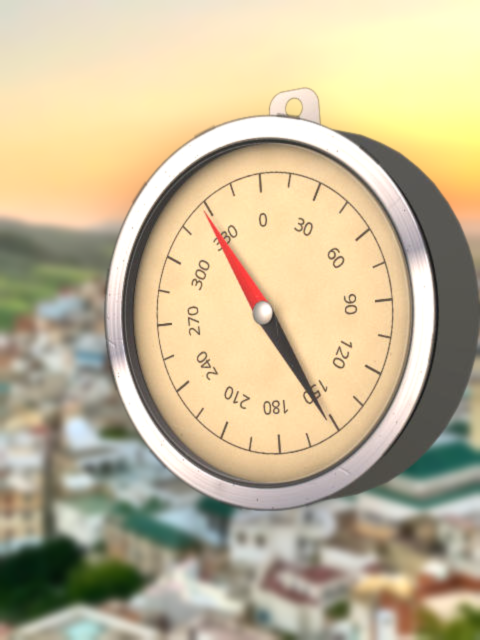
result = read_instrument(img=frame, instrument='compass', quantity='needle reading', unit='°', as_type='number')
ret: 330 °
